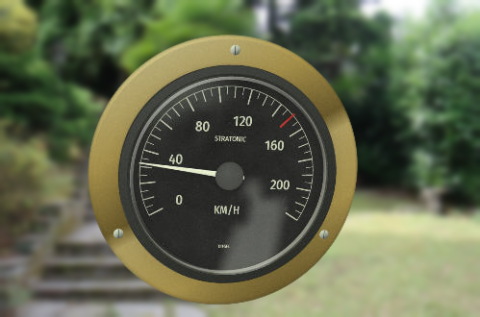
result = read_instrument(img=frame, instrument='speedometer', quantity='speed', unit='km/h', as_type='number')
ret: 32.5 km/h
